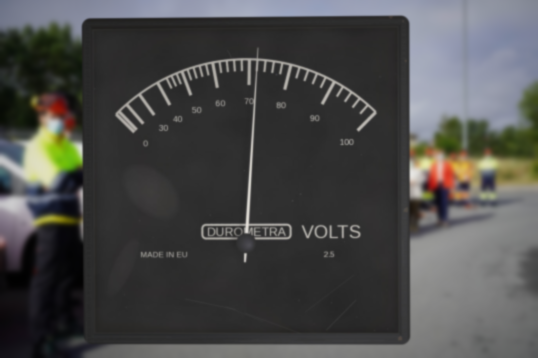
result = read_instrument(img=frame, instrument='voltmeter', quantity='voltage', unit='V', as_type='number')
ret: 72 V
